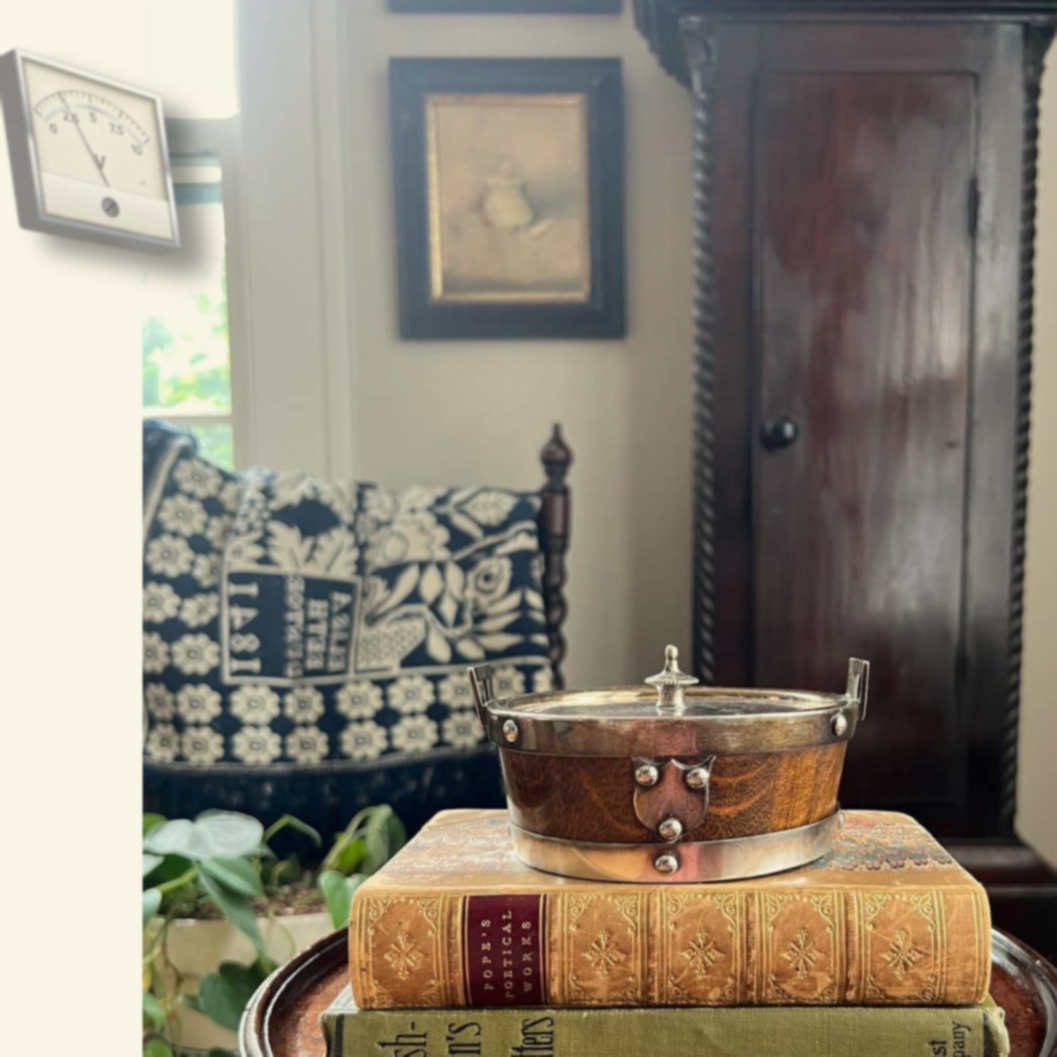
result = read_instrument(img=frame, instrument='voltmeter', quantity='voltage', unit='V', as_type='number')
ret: 2.5 V
